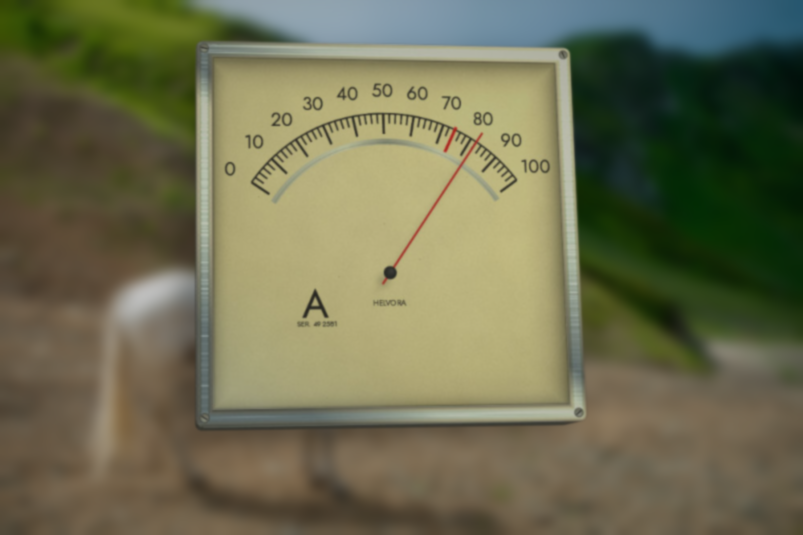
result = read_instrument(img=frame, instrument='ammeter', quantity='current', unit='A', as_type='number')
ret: 82 A
